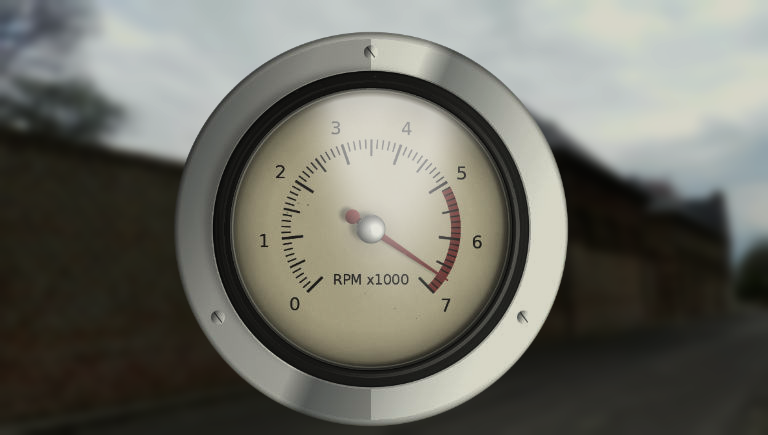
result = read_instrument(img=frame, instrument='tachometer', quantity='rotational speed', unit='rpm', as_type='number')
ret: 6700 rpm
